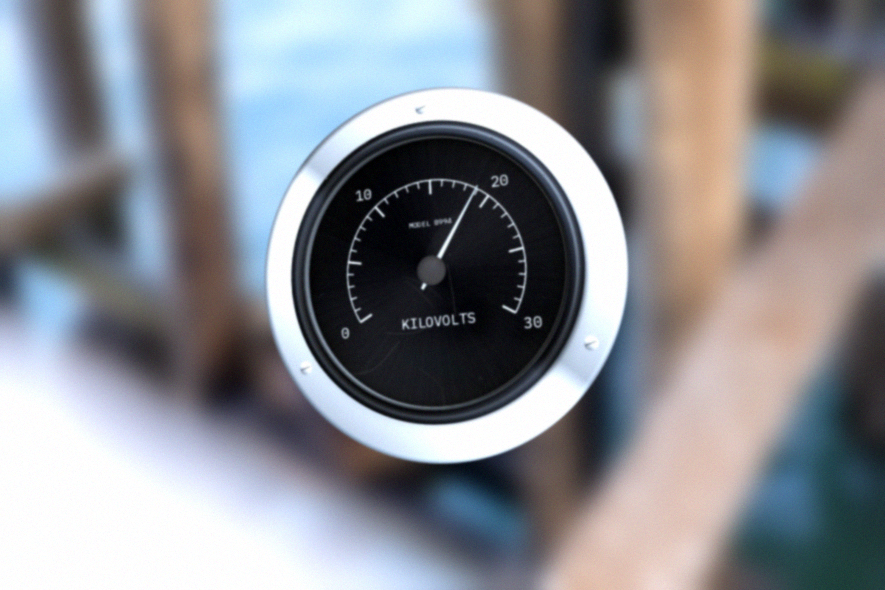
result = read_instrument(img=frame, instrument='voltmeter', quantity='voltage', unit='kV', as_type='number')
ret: 19 kV
